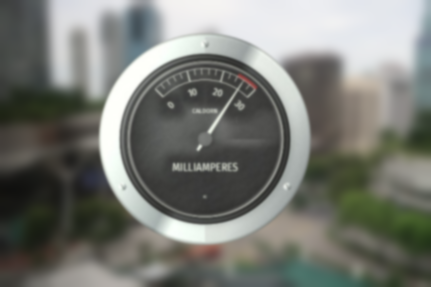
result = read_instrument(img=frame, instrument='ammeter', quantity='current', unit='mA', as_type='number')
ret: 26 mA
